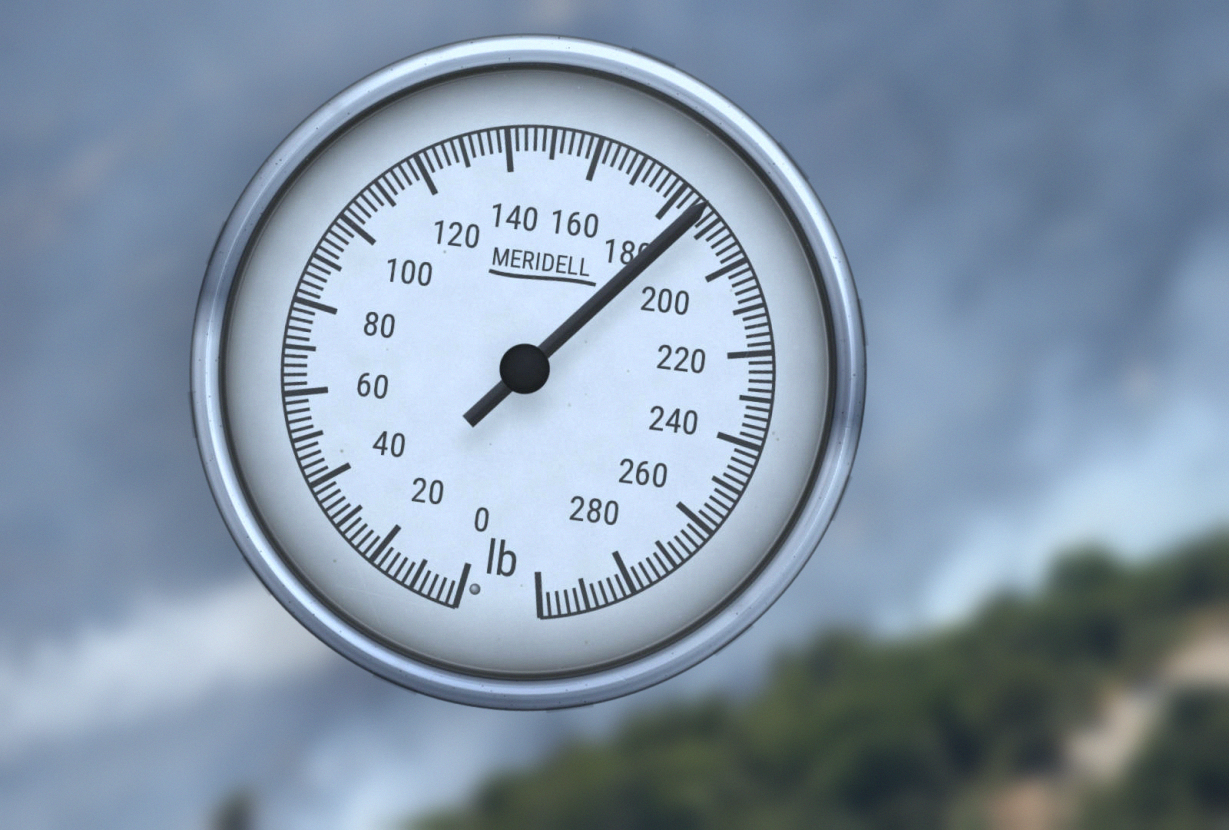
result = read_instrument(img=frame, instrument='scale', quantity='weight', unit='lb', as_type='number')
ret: 186 lb
